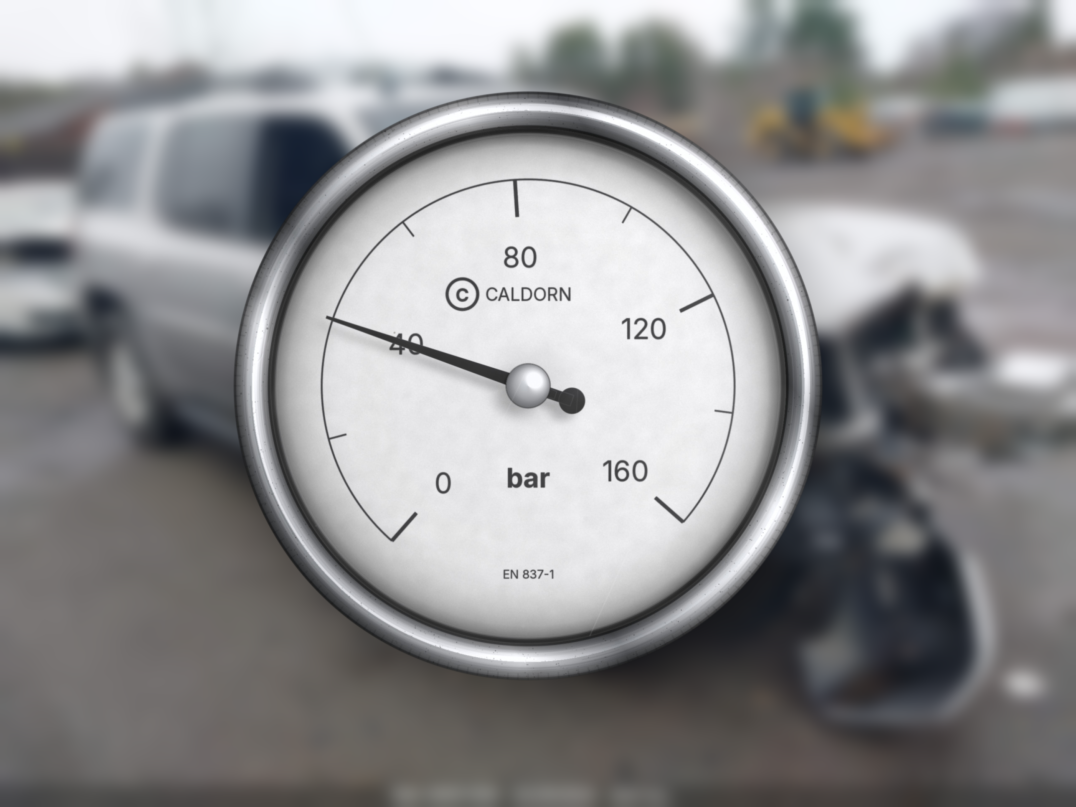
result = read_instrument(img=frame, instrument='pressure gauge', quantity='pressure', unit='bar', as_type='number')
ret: 40 bar
